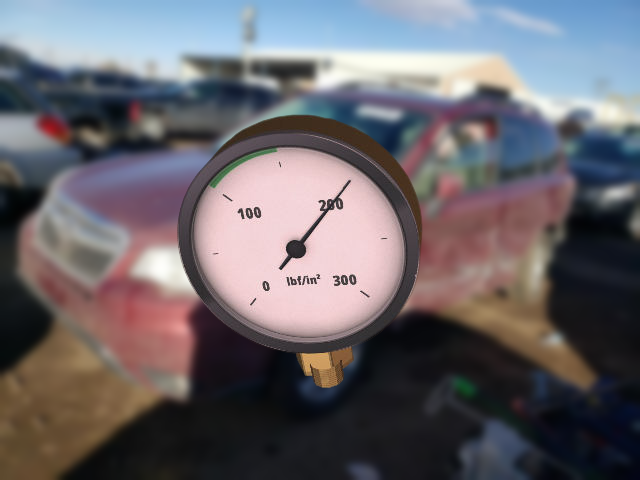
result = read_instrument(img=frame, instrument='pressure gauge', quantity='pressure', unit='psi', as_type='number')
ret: 200 psi
